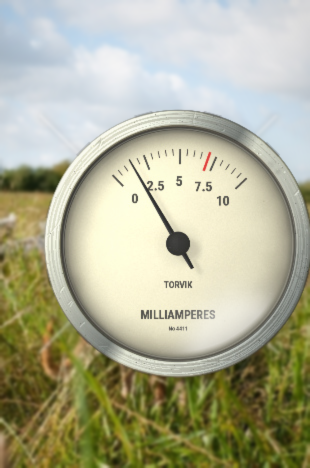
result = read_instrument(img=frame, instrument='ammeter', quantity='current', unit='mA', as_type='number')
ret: 1.5 mA
